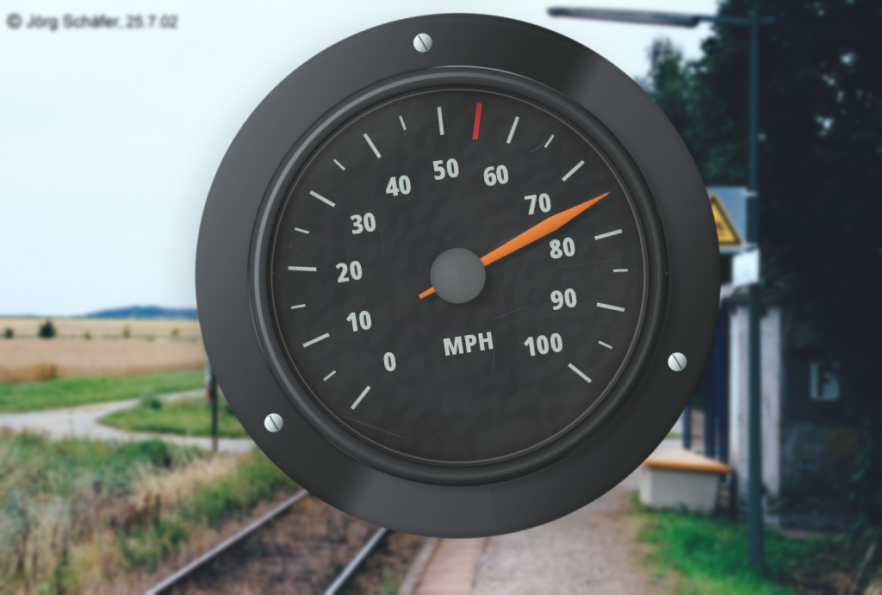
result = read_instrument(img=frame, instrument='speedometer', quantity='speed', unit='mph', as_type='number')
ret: 75 mph
